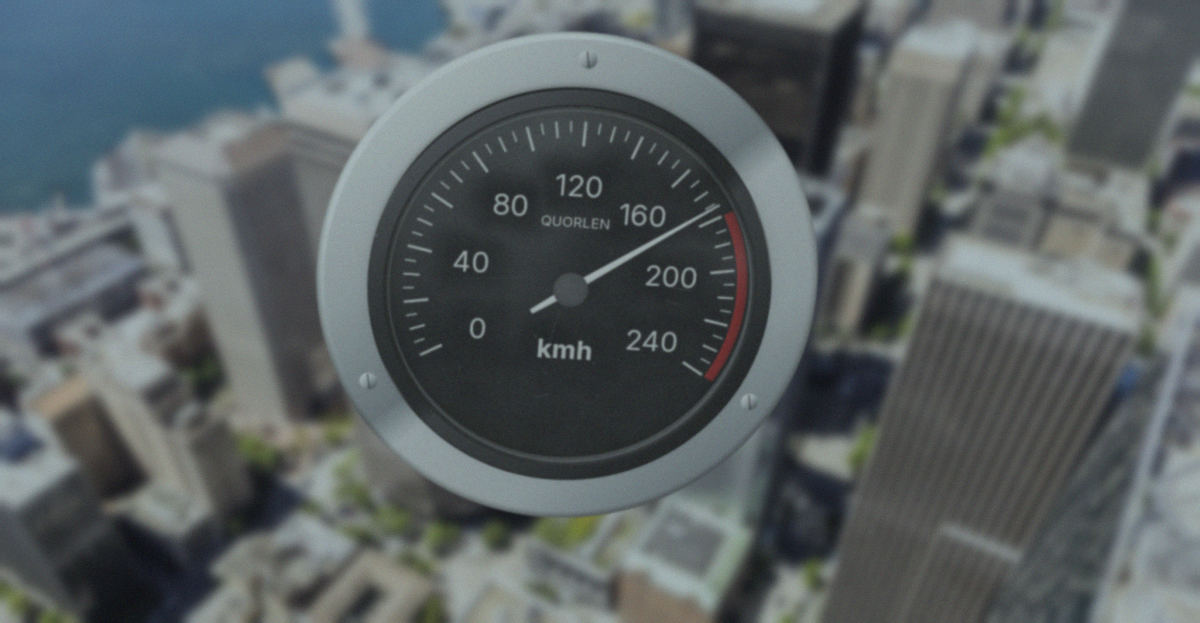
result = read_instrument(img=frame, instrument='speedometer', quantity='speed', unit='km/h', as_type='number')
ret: 175 km/h
